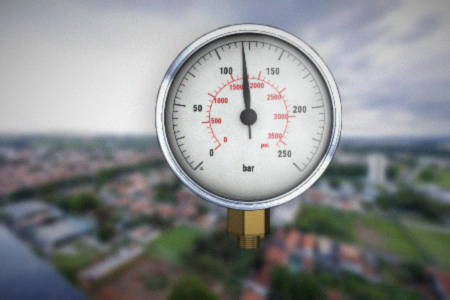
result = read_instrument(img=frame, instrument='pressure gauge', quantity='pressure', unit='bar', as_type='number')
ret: 120 bar
